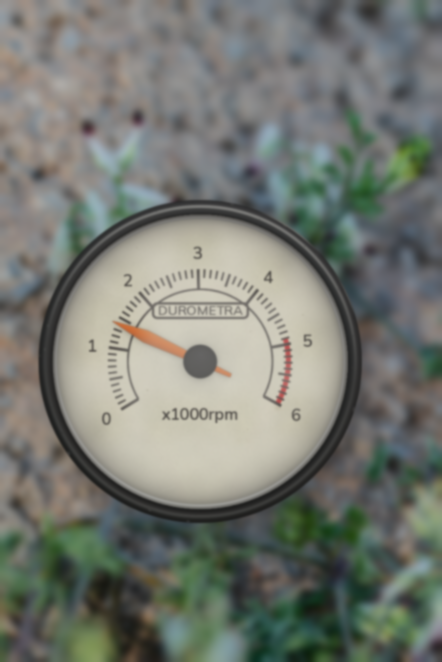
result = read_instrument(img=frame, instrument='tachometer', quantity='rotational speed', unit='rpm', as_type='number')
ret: 1400 rpm
